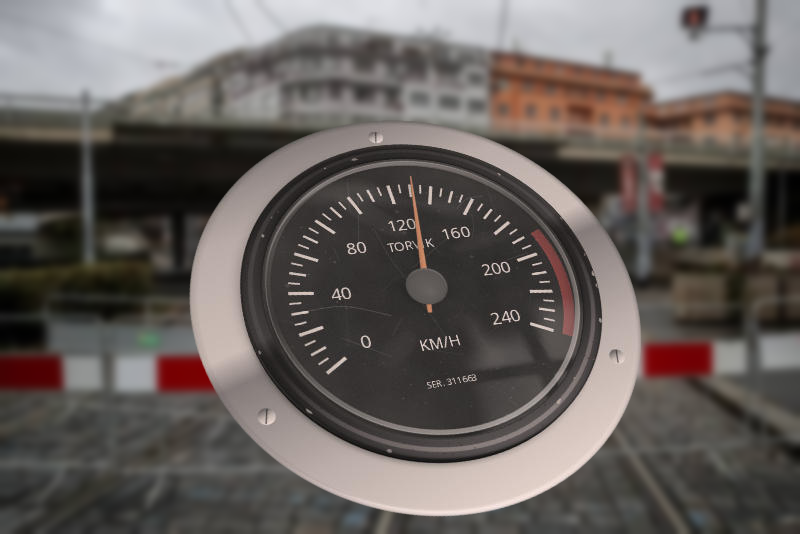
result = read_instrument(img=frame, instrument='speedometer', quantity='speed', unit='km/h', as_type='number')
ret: 130 km/h
